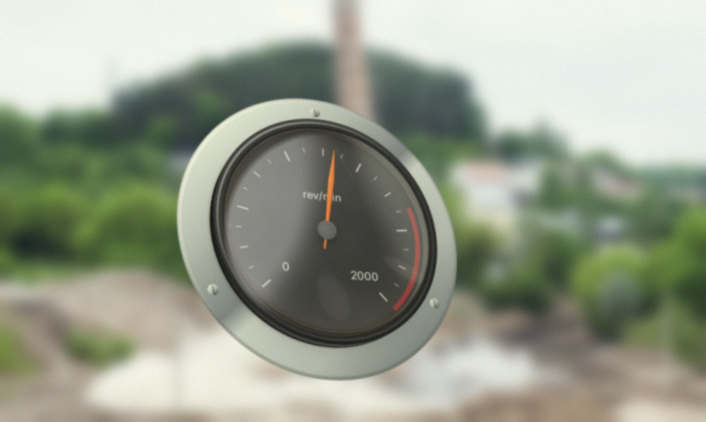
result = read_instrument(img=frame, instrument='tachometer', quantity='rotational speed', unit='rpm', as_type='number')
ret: 1050 rpm
